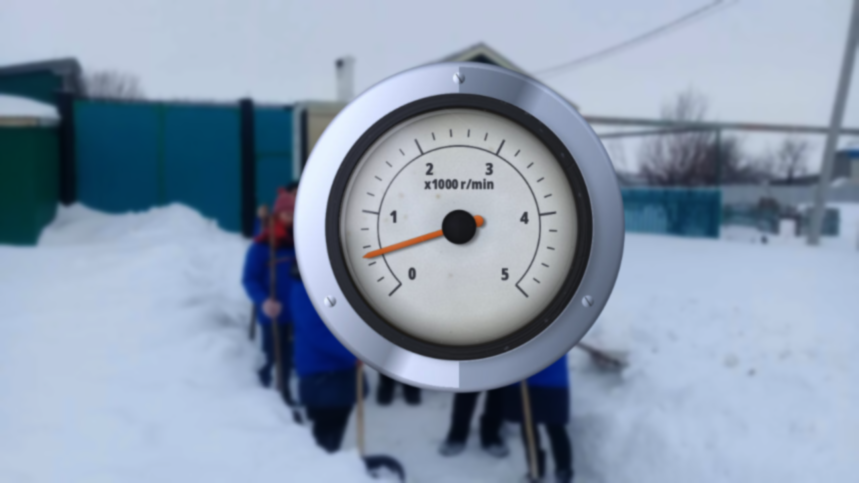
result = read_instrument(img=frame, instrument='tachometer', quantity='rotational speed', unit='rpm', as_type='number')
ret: 500 rpm
